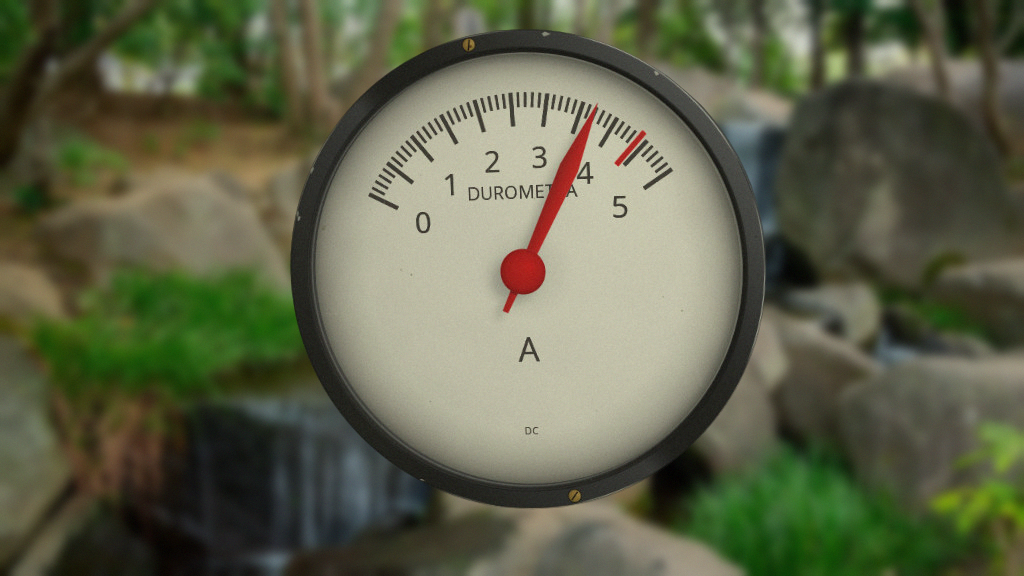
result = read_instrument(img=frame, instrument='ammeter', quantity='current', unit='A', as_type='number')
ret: 3.7 A
